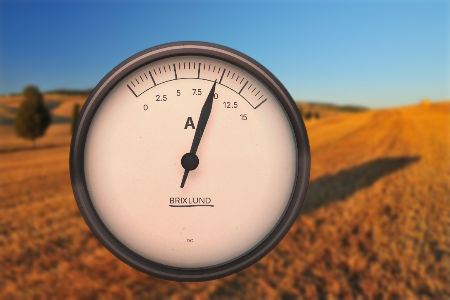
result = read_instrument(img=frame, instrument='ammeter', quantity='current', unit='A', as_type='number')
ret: 9.5 A
